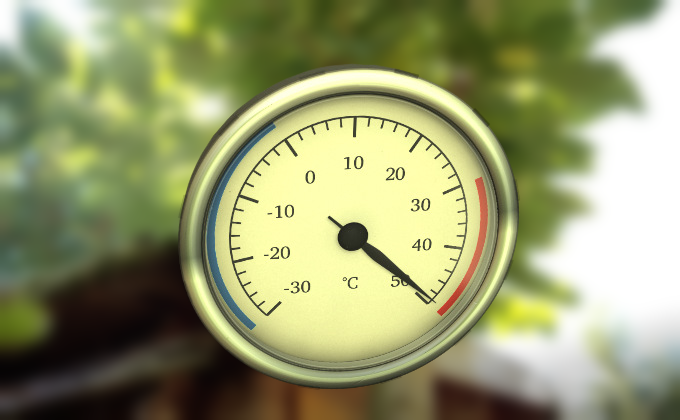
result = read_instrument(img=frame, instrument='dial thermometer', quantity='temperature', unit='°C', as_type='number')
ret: 49 °C
